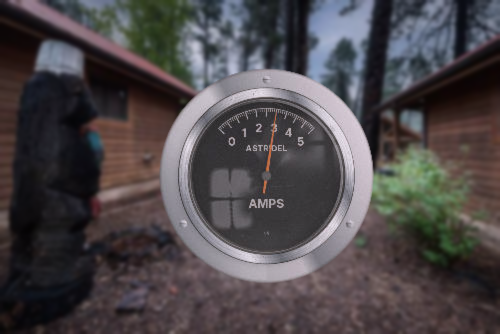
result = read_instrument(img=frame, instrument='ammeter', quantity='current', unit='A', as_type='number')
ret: 3 A
